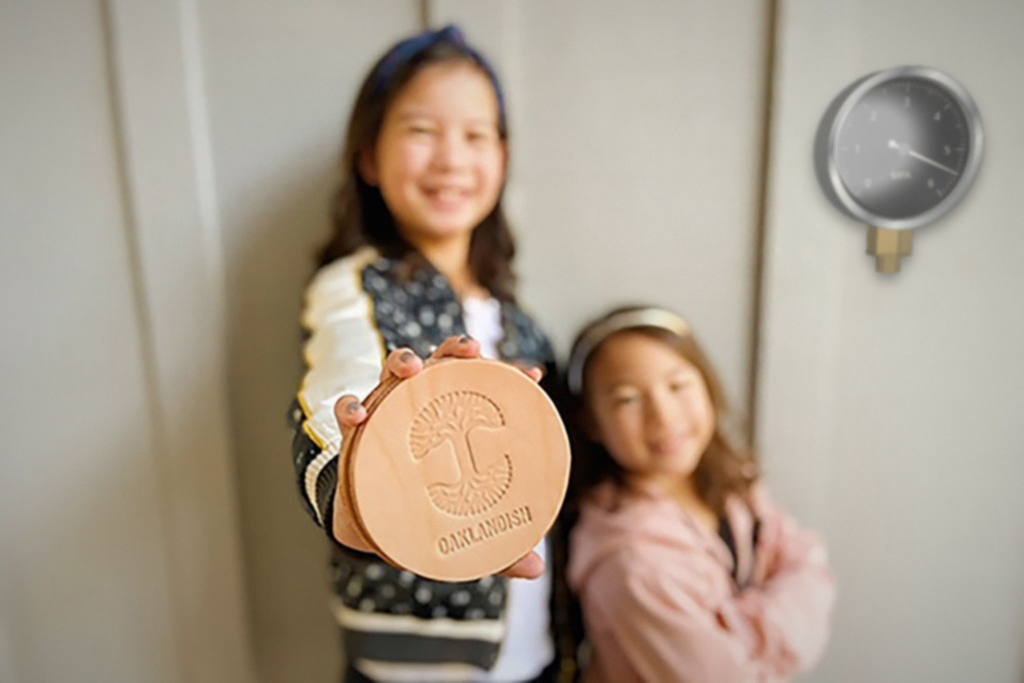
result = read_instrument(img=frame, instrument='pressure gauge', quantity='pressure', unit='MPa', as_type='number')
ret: 5.5 MPa
